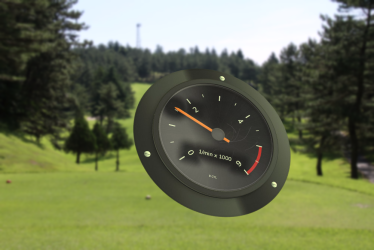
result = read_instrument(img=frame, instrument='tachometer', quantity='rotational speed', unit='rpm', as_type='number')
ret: 1500 rpm
